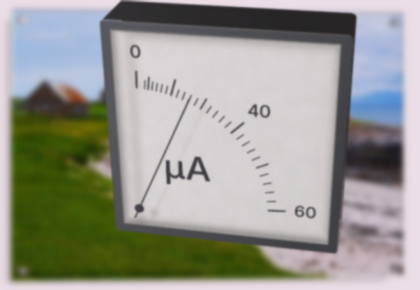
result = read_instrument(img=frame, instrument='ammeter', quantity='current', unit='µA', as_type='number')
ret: 26 µA
